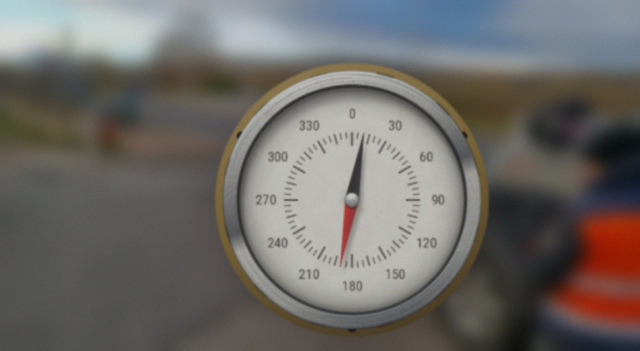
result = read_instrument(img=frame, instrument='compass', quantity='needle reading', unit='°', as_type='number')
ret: 190 °
